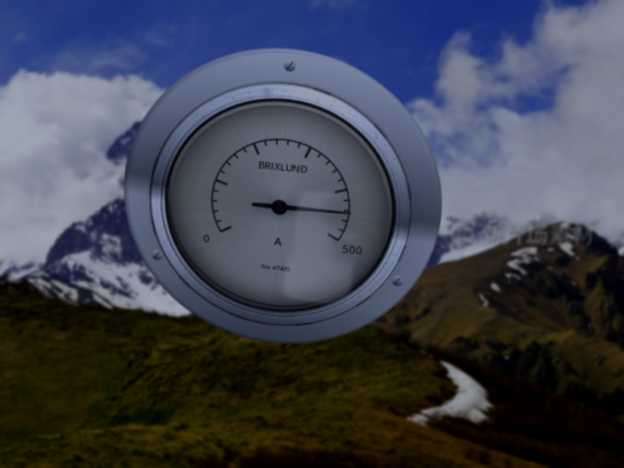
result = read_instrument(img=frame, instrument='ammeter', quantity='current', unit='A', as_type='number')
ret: 440 A
